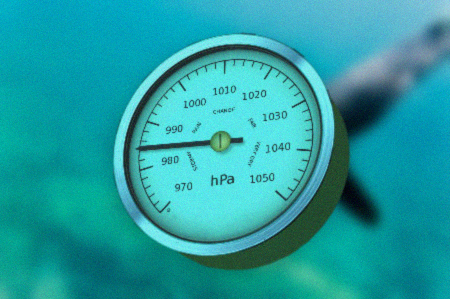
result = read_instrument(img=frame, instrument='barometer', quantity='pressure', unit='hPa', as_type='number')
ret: 984 hPa
